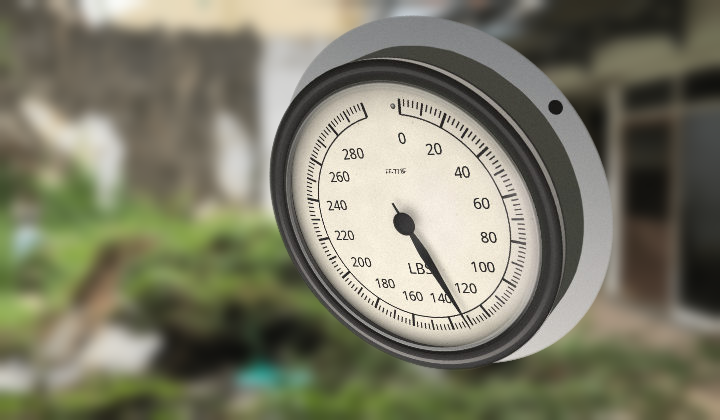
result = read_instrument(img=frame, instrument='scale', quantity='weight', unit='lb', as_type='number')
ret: 130 lb
